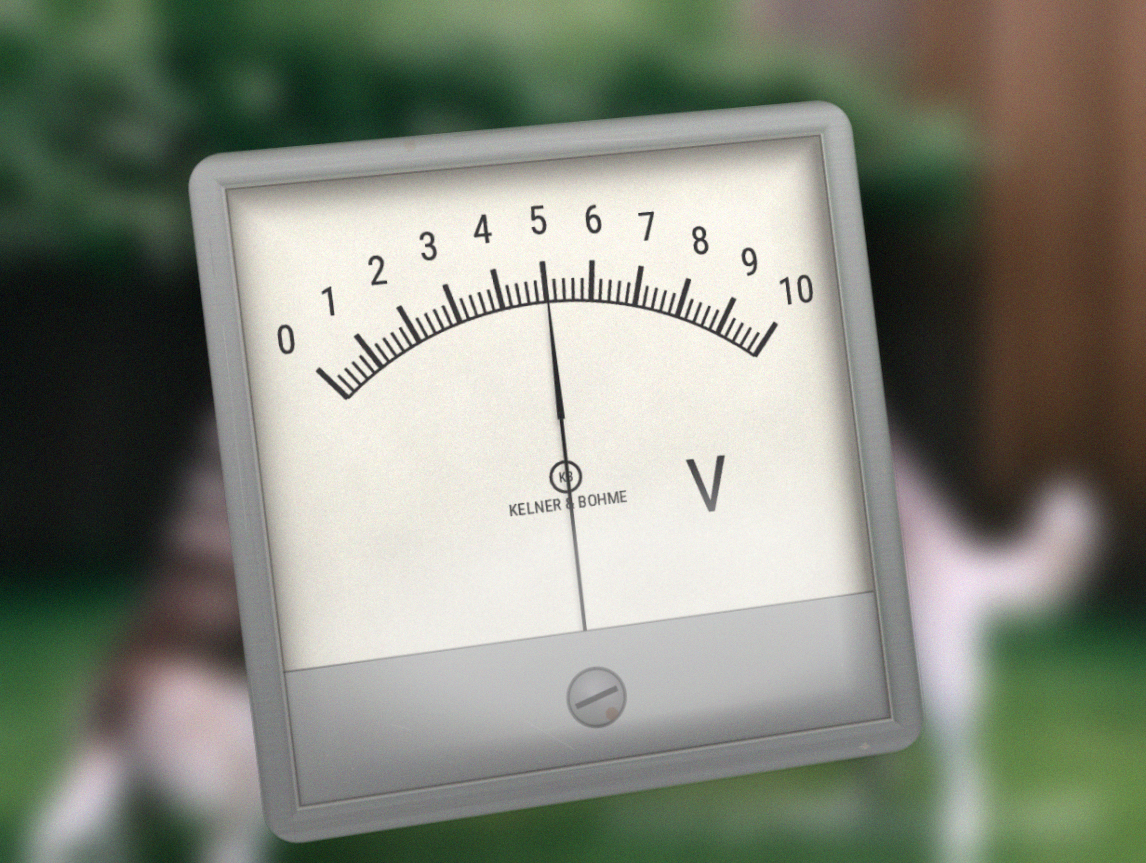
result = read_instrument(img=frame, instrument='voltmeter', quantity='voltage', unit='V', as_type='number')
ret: 5 V
